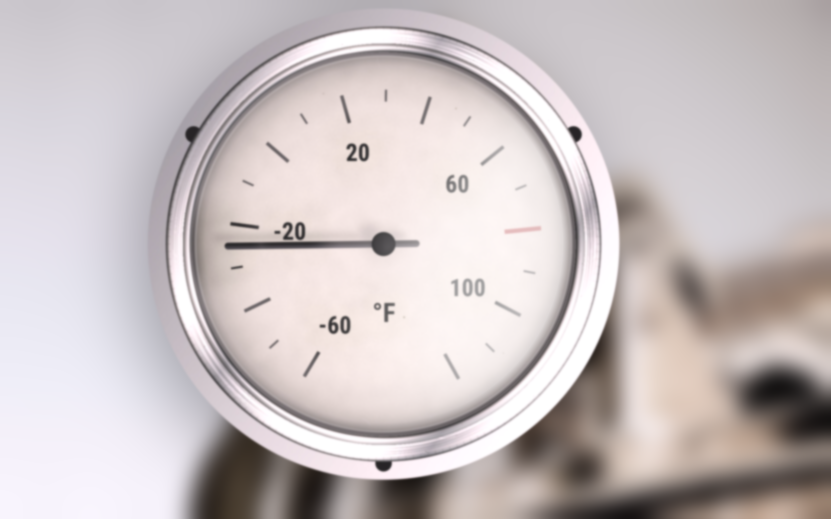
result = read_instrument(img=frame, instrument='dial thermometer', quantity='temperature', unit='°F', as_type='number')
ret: -25 °F
